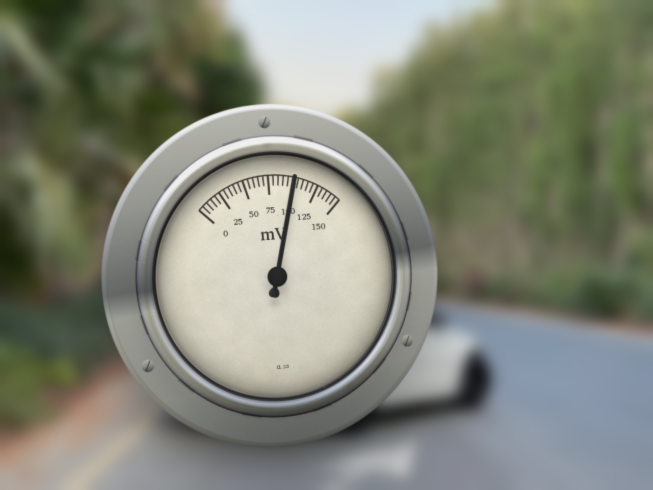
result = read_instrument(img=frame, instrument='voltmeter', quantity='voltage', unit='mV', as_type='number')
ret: 100 mV
